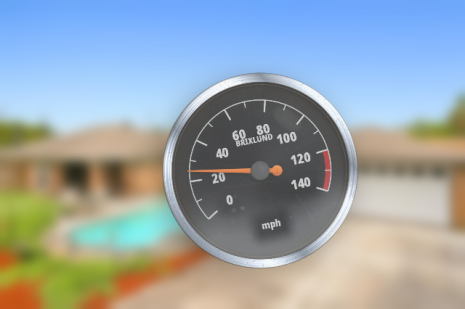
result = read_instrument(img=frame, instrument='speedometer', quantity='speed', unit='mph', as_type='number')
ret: 25 mph
